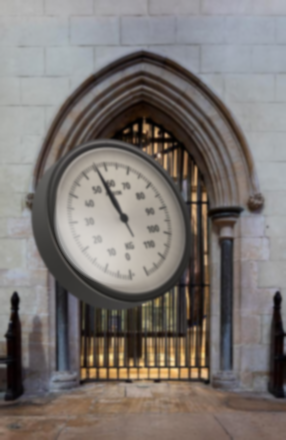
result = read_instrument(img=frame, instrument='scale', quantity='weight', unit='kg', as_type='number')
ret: 55 kg
